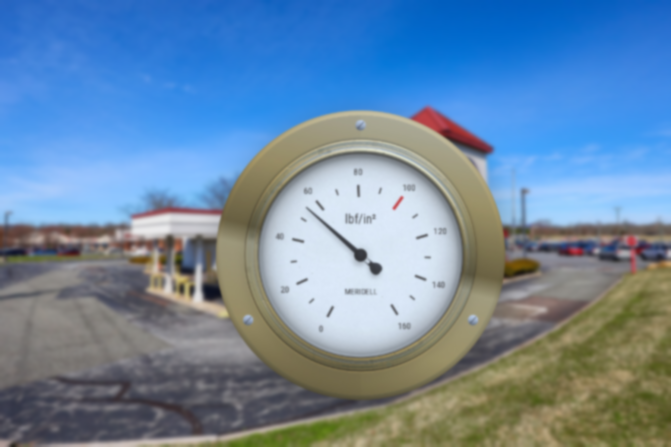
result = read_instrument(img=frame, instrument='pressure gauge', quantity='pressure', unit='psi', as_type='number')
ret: 55 psi
